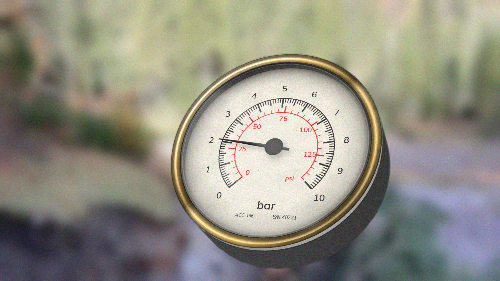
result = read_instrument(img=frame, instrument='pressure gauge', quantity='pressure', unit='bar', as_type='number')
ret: 2 bar
